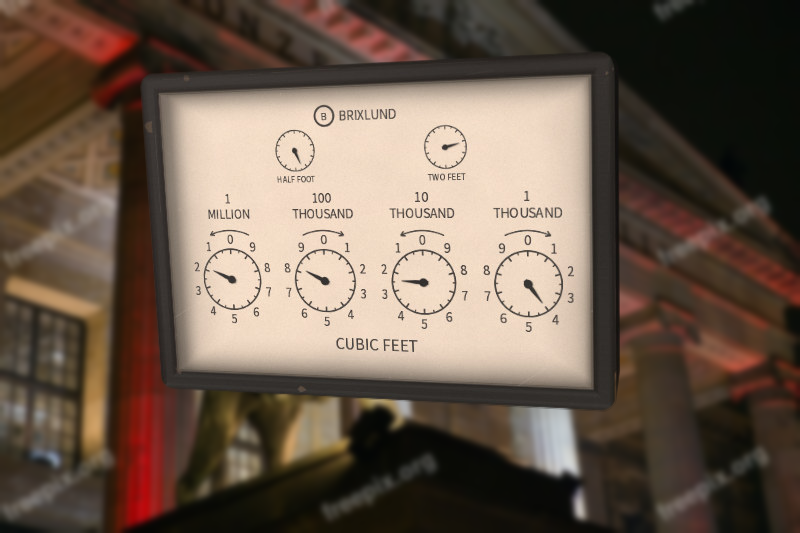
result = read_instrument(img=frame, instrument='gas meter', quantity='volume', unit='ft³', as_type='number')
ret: 182400 ft³
